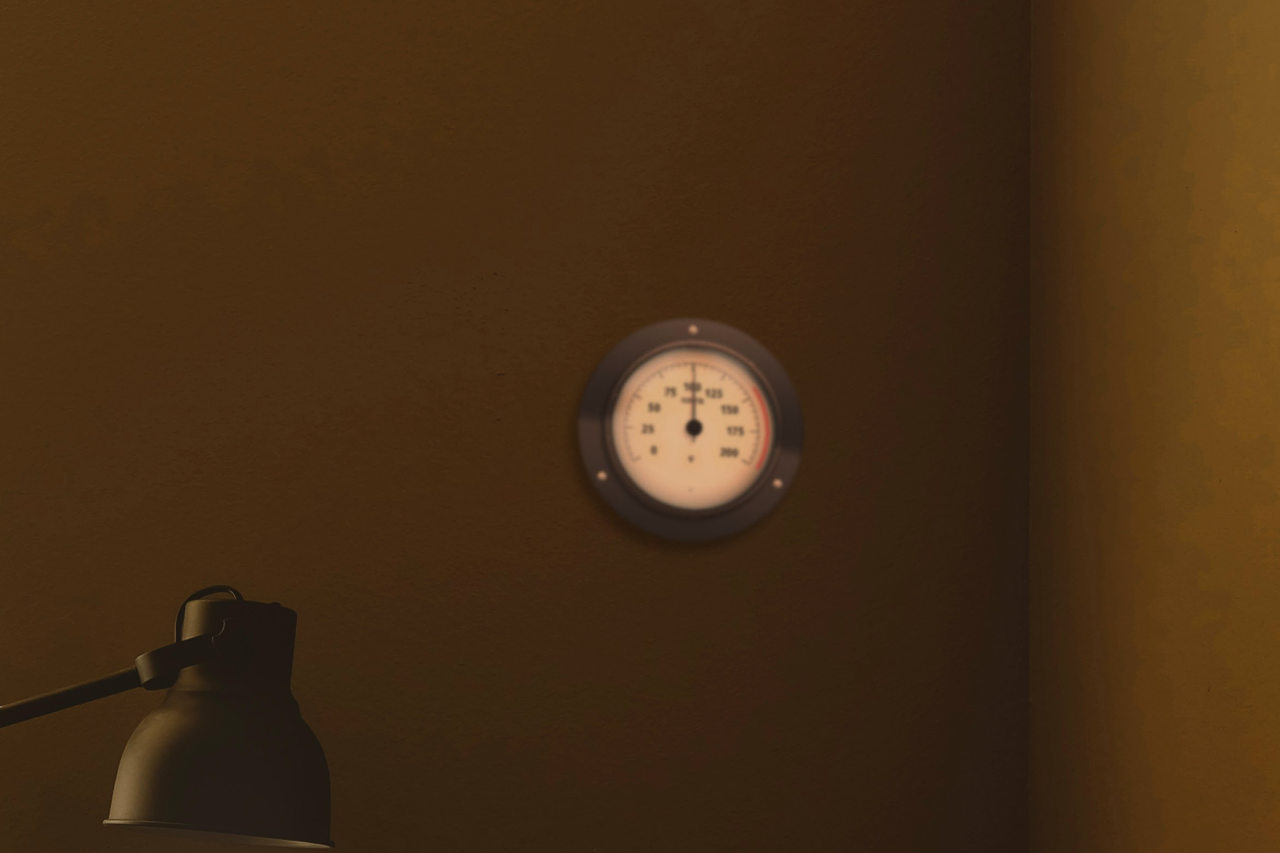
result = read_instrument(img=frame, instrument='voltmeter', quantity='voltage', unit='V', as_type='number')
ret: 100 V
